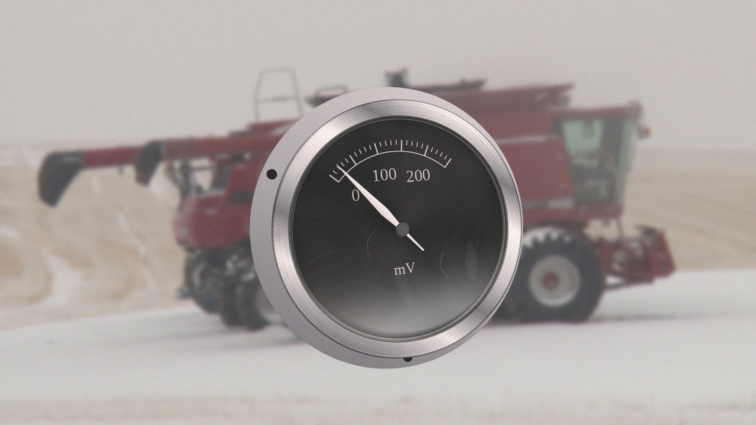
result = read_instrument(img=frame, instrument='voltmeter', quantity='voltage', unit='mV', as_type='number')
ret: 20 mV
